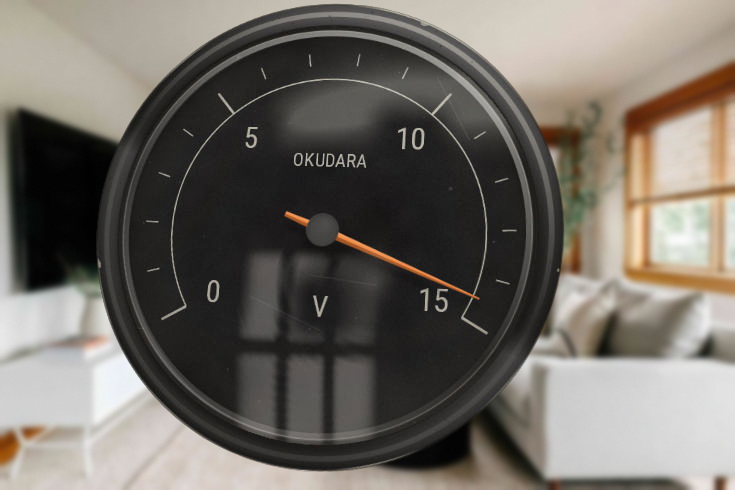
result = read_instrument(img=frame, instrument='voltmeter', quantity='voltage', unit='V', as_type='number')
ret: 14.5 V
